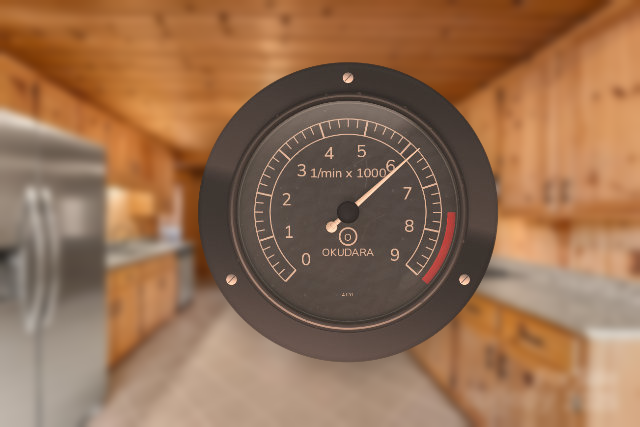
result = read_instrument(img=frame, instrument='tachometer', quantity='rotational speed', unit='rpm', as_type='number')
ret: 6200 rpm
